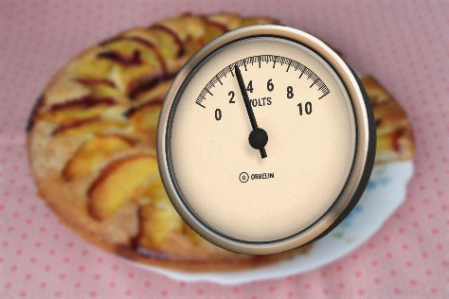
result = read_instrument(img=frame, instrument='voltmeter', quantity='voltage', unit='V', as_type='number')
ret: 3.5 V
